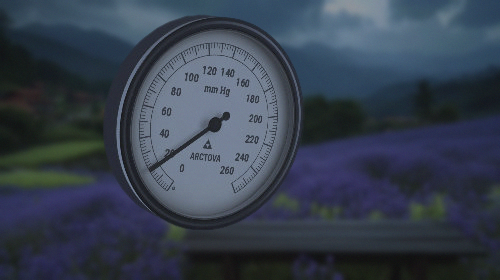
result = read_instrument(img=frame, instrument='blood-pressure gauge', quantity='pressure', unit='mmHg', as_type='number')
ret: 20 mmHg
